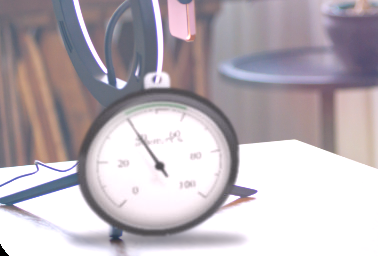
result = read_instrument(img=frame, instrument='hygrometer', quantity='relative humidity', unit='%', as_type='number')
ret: 40 %
